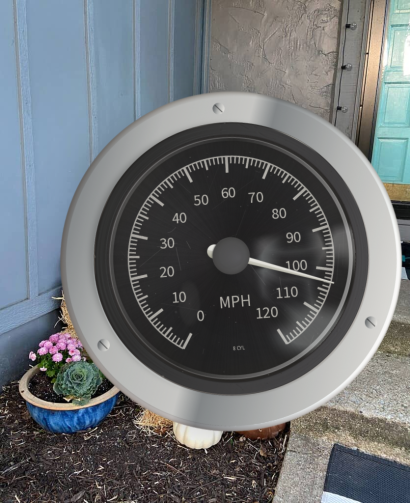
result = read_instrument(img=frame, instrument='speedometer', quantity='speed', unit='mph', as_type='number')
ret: 103 mph
